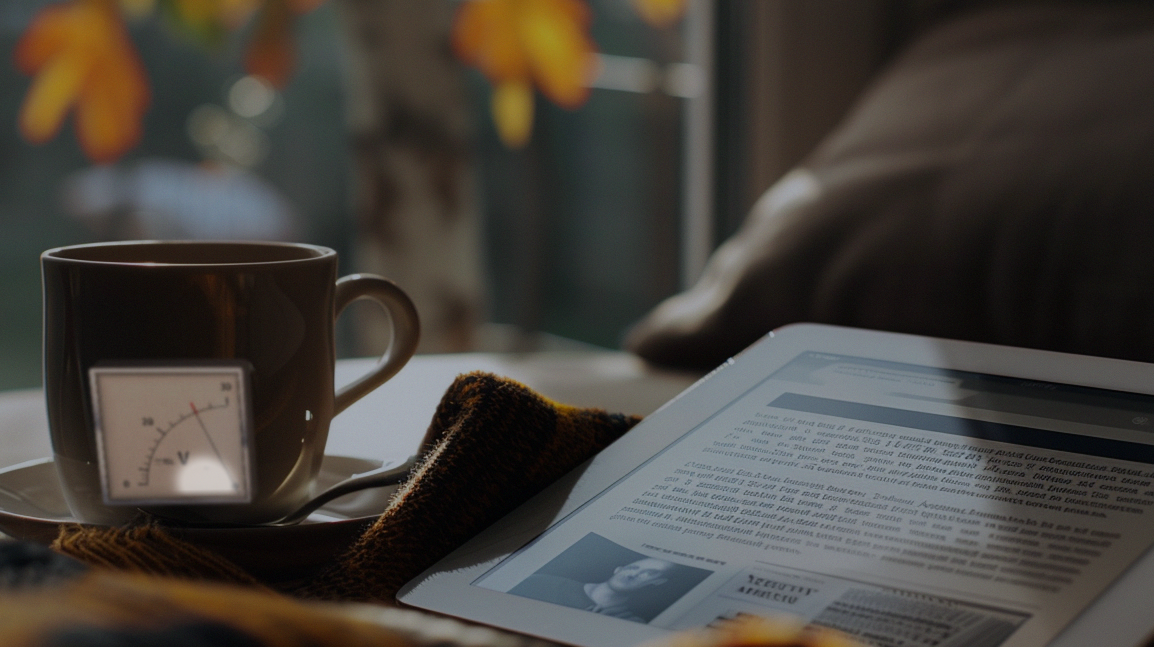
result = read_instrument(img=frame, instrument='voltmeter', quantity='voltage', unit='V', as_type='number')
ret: 26 V
